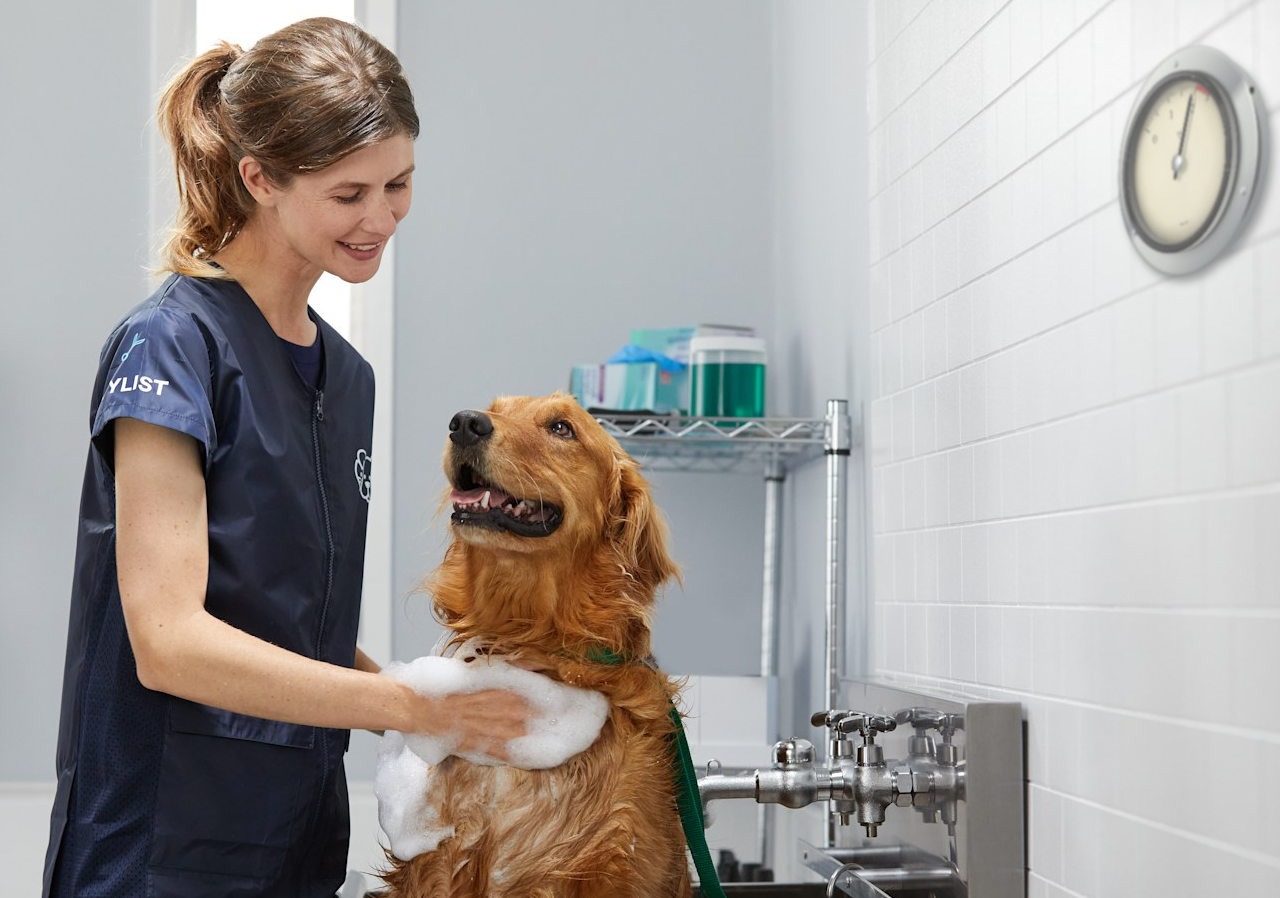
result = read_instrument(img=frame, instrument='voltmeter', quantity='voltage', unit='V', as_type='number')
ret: 2 V
